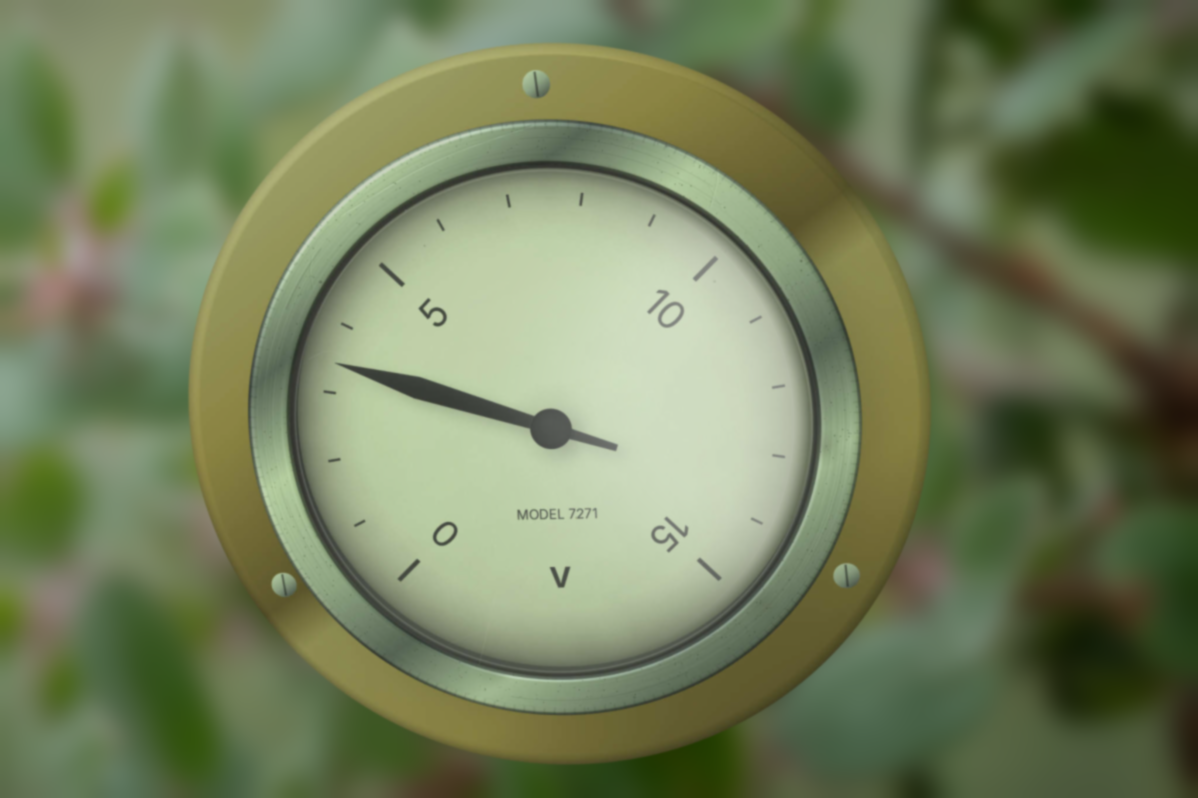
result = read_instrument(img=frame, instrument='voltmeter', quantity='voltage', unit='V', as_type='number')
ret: 3.5 V
